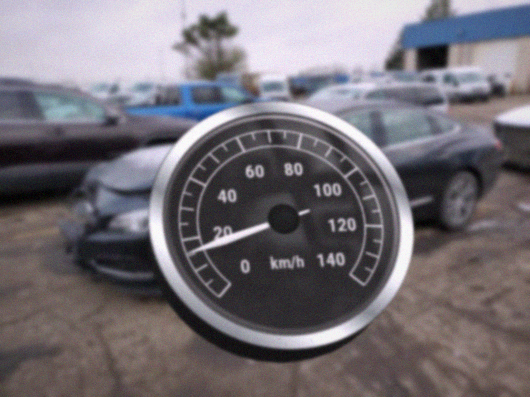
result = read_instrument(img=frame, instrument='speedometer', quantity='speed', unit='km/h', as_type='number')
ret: 15 km/h
